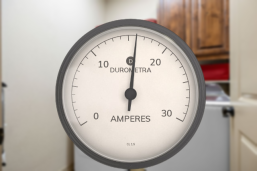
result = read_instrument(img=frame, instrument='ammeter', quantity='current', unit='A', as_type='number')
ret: 16 A
